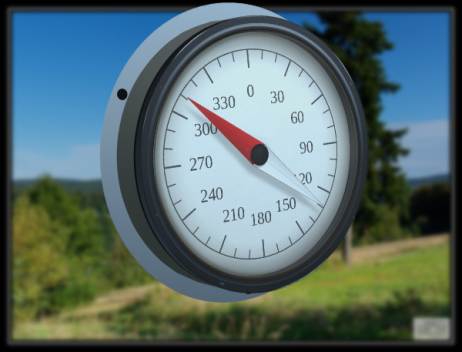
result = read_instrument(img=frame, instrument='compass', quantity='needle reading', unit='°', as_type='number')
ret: 310 °
